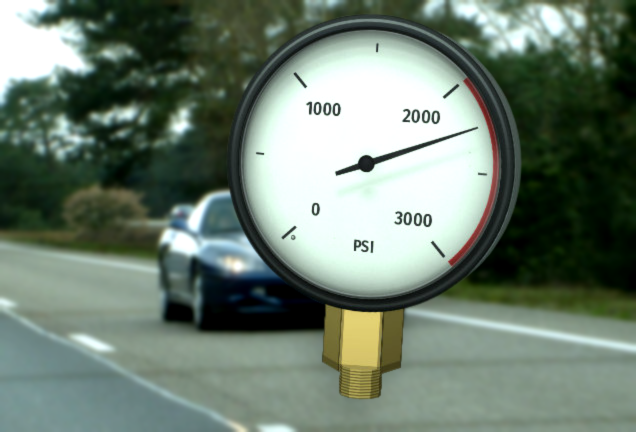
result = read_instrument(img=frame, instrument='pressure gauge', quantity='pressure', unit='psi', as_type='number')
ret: 2250 psi
